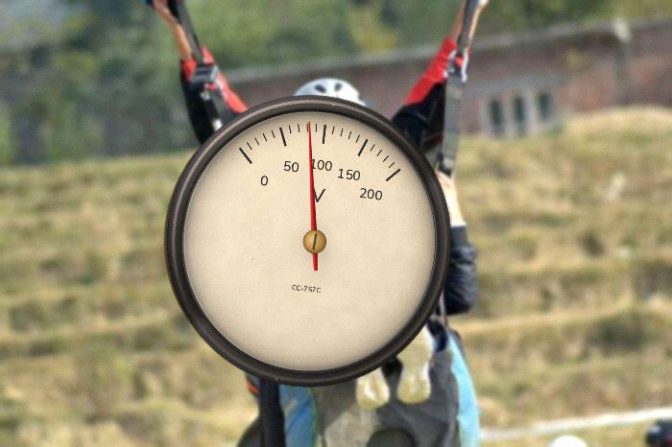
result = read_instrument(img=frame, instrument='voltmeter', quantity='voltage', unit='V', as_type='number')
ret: 80 V
